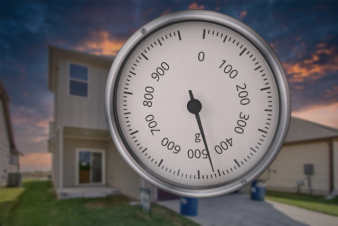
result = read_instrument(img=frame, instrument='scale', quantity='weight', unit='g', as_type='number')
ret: 460 g
